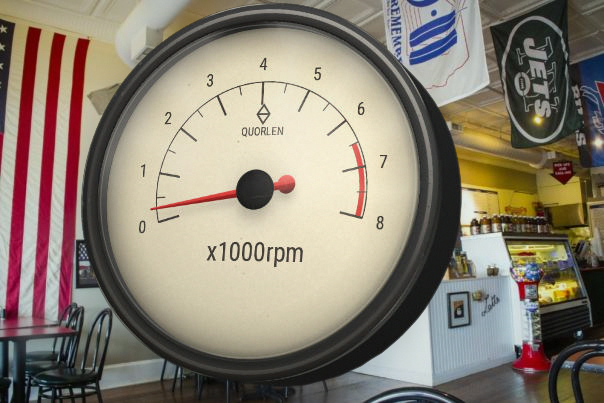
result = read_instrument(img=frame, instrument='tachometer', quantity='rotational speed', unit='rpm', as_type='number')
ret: 250 rpm
